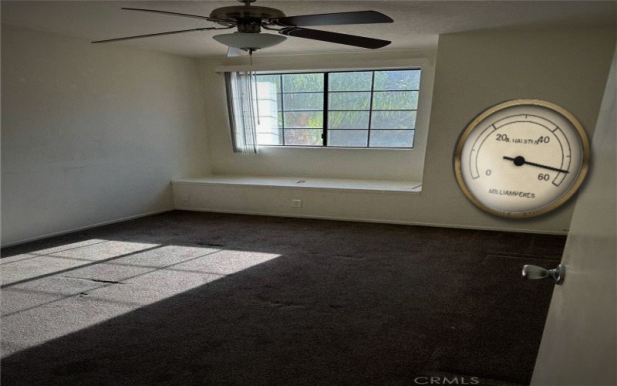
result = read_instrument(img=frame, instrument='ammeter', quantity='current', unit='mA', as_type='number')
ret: 55 mA
